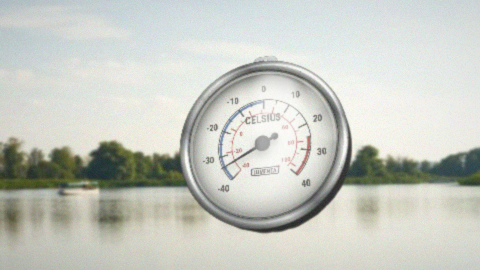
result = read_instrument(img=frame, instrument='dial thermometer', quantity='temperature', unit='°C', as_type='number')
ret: -35 °C
